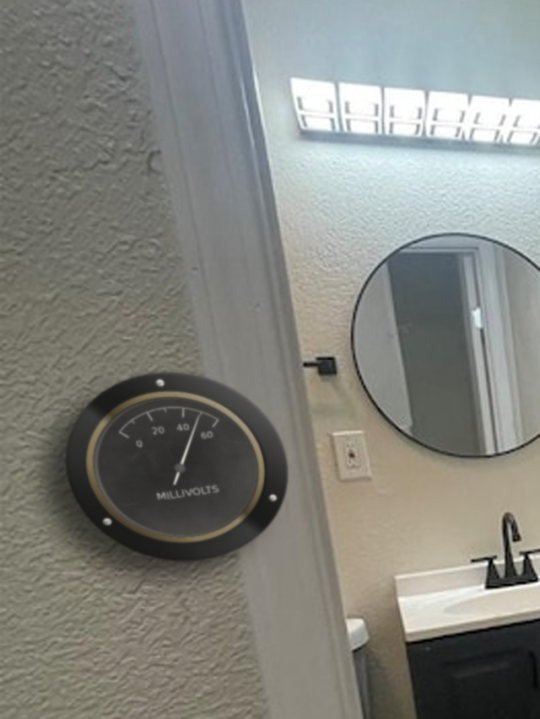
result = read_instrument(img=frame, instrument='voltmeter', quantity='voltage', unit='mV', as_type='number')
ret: 50 mV
